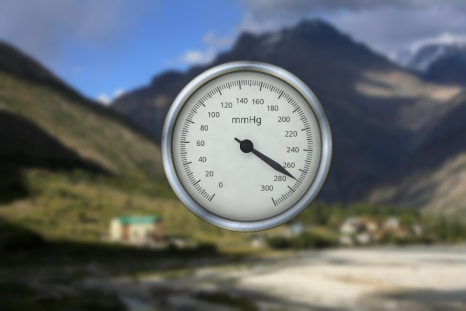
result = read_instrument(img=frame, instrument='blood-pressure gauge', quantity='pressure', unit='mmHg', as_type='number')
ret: 270 mmHg
